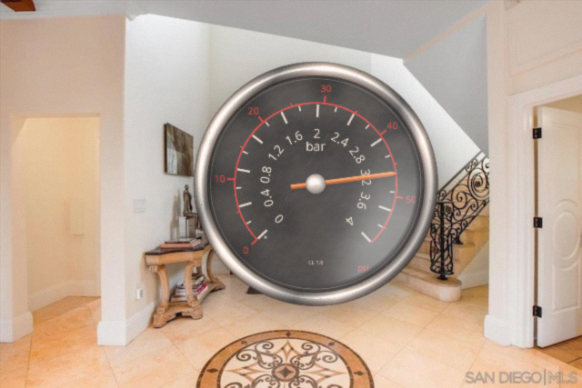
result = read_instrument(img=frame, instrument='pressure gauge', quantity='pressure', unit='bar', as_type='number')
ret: 3.2 bar
